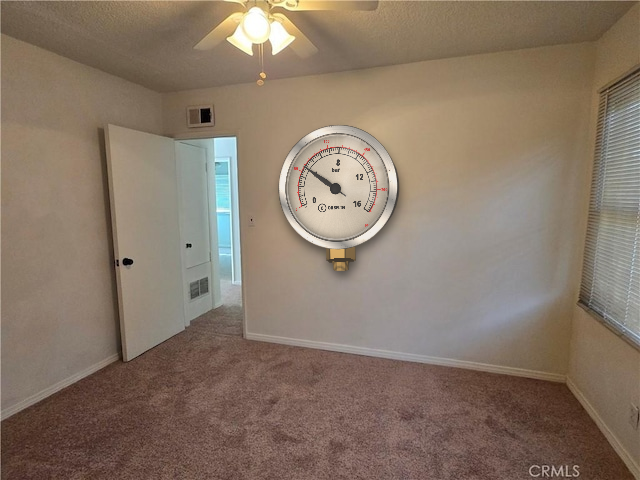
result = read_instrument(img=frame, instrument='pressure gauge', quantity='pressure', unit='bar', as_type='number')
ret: 4 bar
